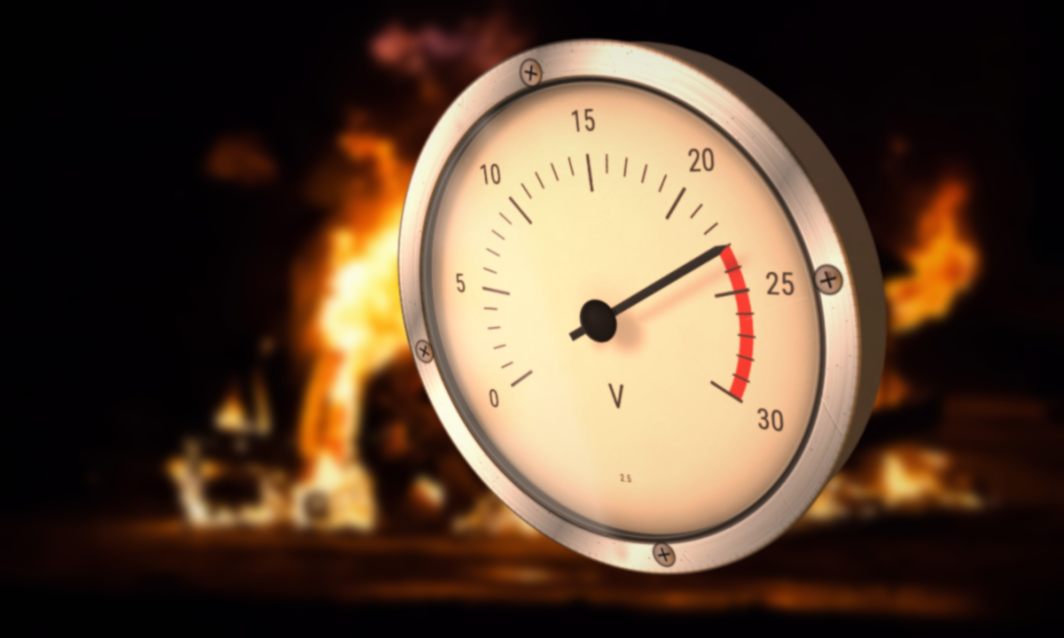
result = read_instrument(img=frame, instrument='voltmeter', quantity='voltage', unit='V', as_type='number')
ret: 23 V
